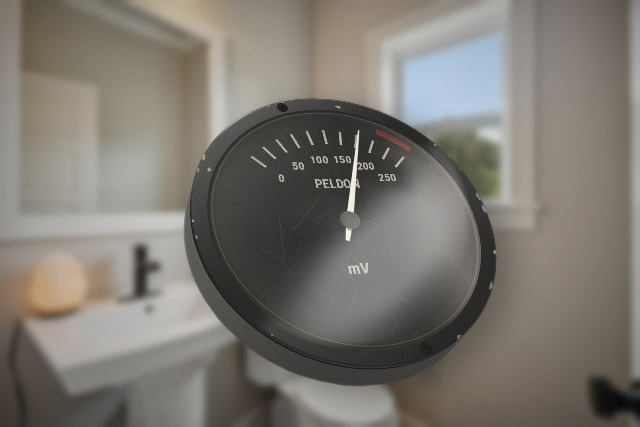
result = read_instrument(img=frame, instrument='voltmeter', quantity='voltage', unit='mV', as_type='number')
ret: 175 mV
